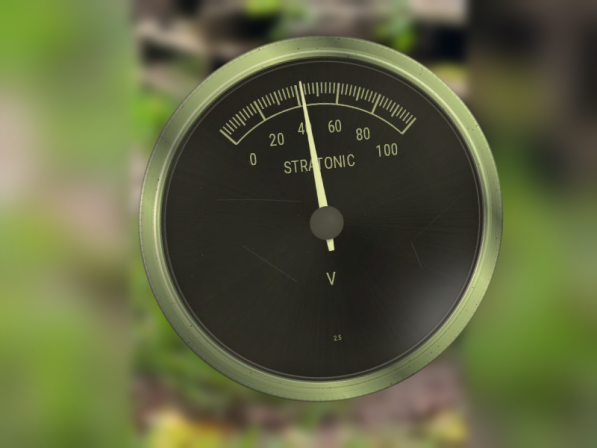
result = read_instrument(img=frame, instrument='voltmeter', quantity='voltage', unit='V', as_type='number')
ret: 42 V
